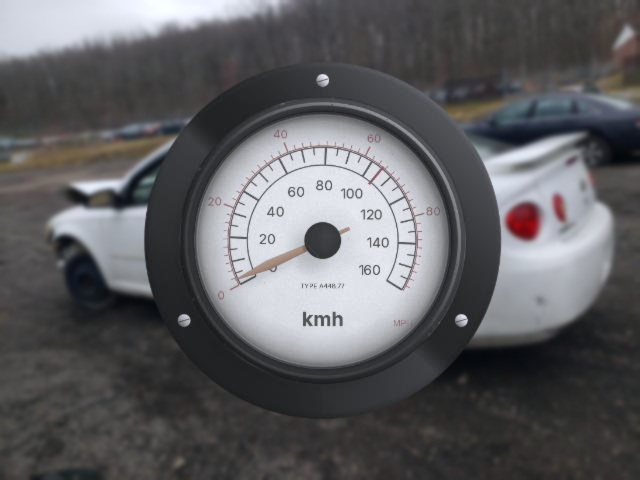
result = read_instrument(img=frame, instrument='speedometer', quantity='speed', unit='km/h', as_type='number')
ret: 2.5 km/h
